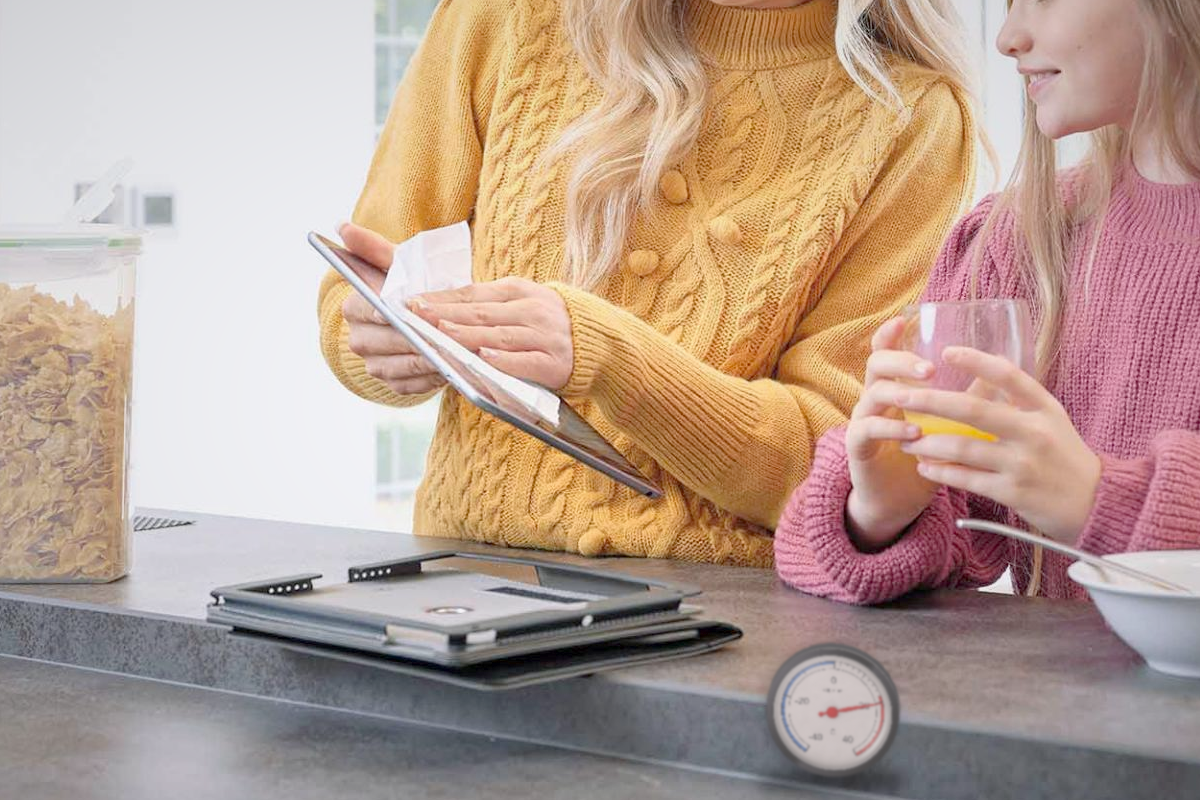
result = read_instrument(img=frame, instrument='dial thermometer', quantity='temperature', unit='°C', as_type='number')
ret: 20 °C
